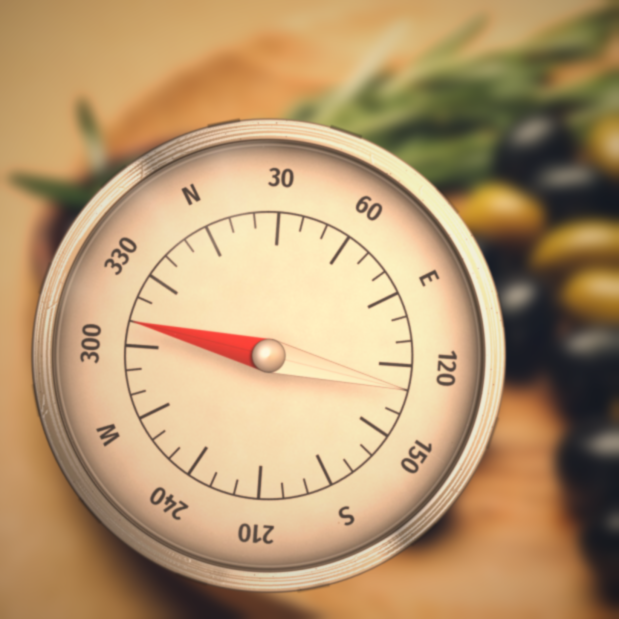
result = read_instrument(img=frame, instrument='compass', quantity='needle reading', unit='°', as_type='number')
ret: 310 °
